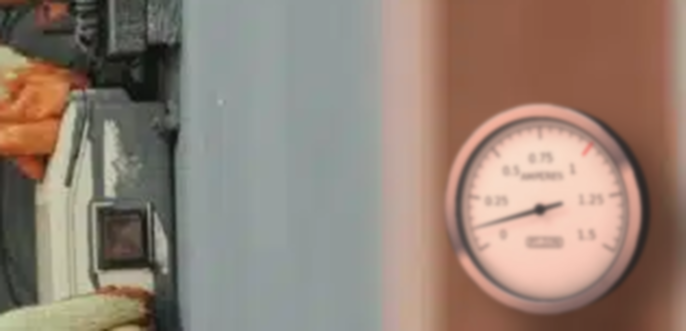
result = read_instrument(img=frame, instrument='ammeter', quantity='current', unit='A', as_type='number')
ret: 0.1 A
